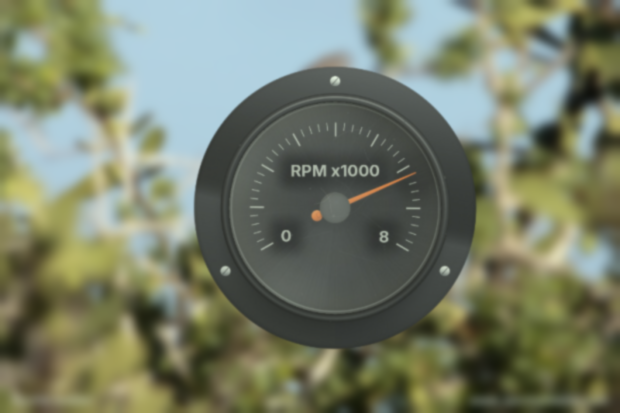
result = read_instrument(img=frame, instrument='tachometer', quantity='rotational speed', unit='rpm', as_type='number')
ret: 6200 rpm
